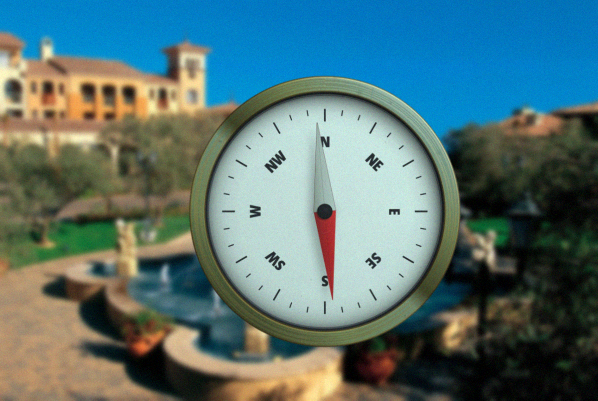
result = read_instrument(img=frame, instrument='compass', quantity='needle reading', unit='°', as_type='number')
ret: 175 °
